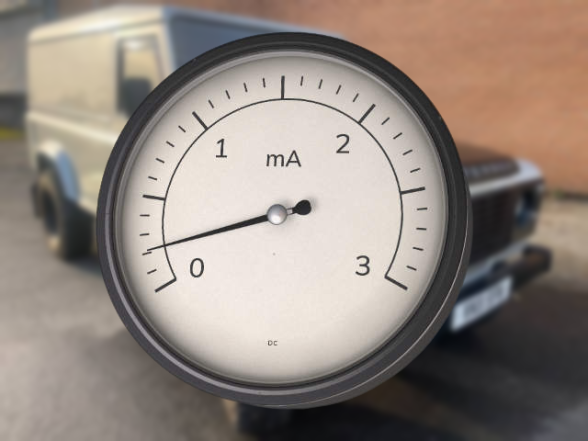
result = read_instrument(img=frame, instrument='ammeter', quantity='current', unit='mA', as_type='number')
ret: 0.2 mA
